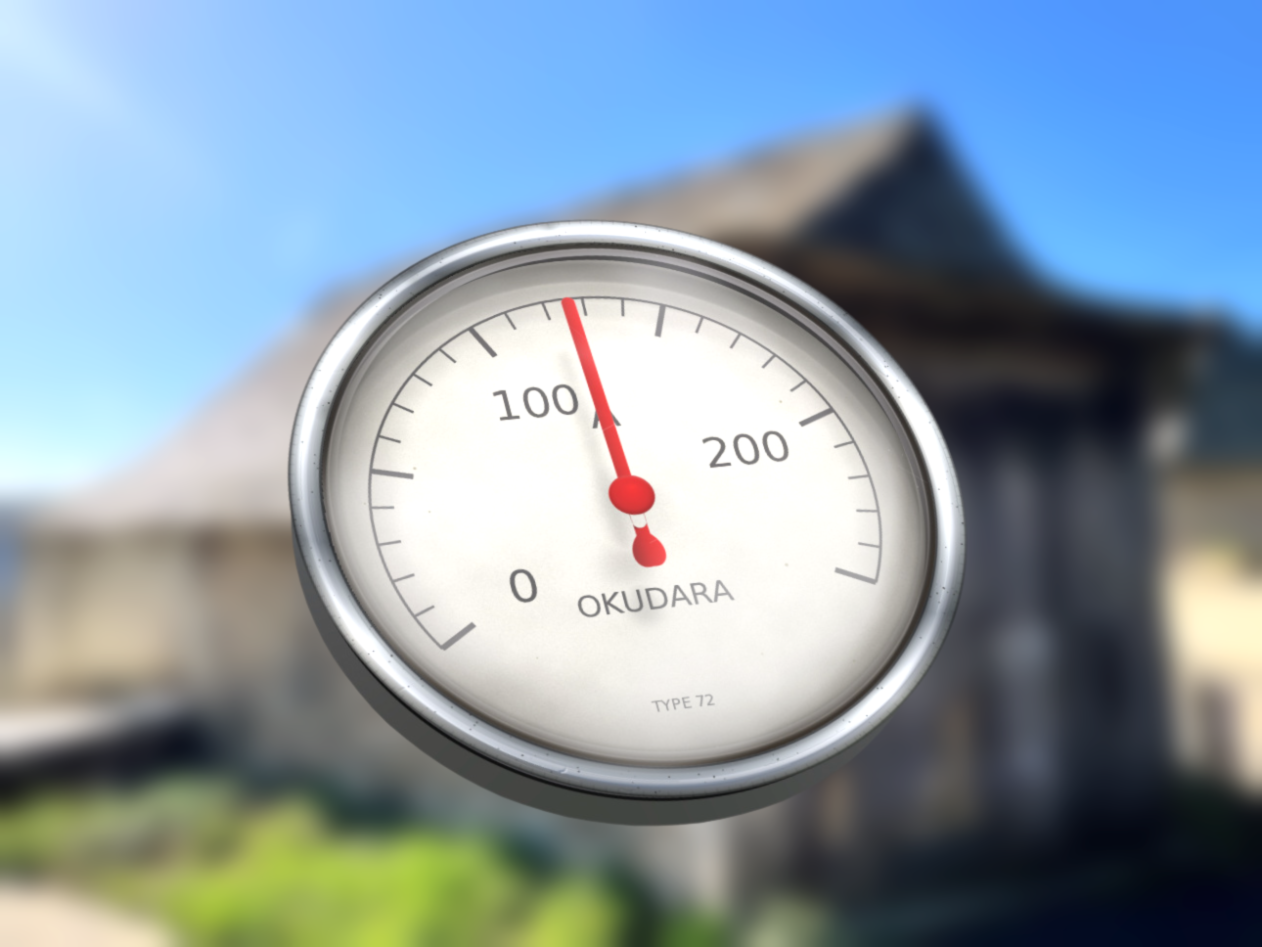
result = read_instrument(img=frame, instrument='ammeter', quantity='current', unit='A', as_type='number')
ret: 125 A
